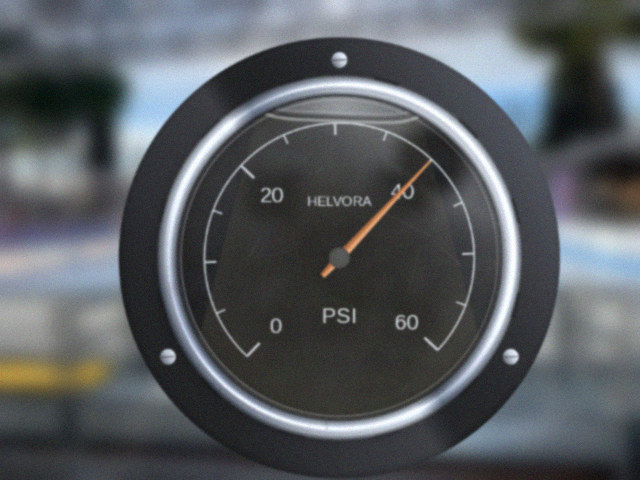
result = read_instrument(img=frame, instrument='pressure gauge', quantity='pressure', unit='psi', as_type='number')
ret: 40 psi
